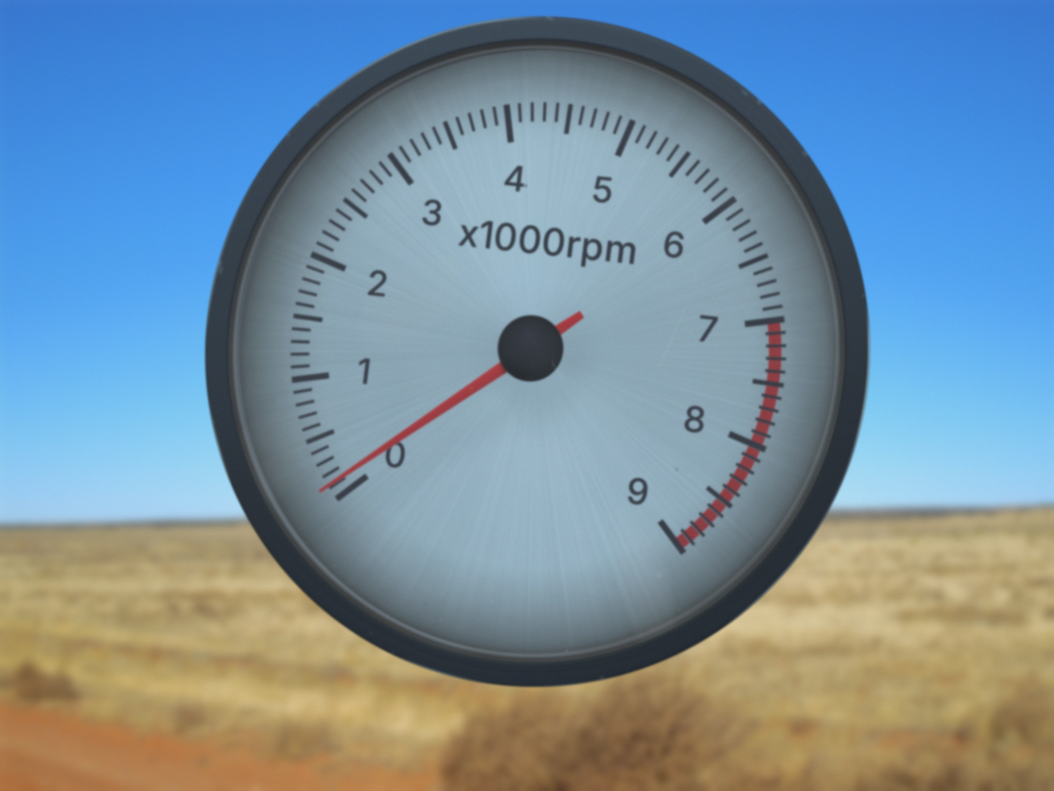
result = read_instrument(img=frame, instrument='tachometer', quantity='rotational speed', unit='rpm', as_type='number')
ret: 100 rpm
